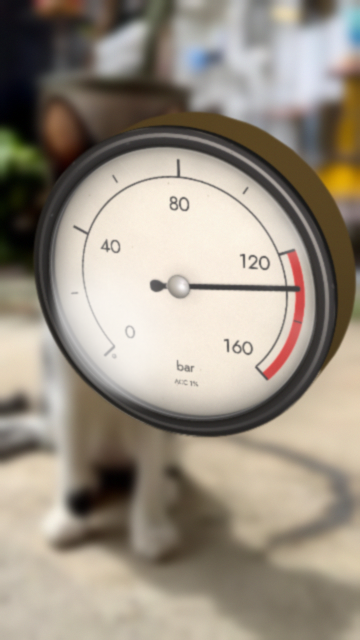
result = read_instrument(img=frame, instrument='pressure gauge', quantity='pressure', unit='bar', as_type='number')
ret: 130 bar
